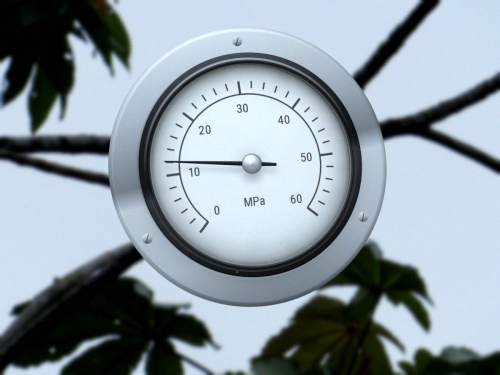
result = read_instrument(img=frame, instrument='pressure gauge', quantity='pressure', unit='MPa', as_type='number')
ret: 12 MPa
